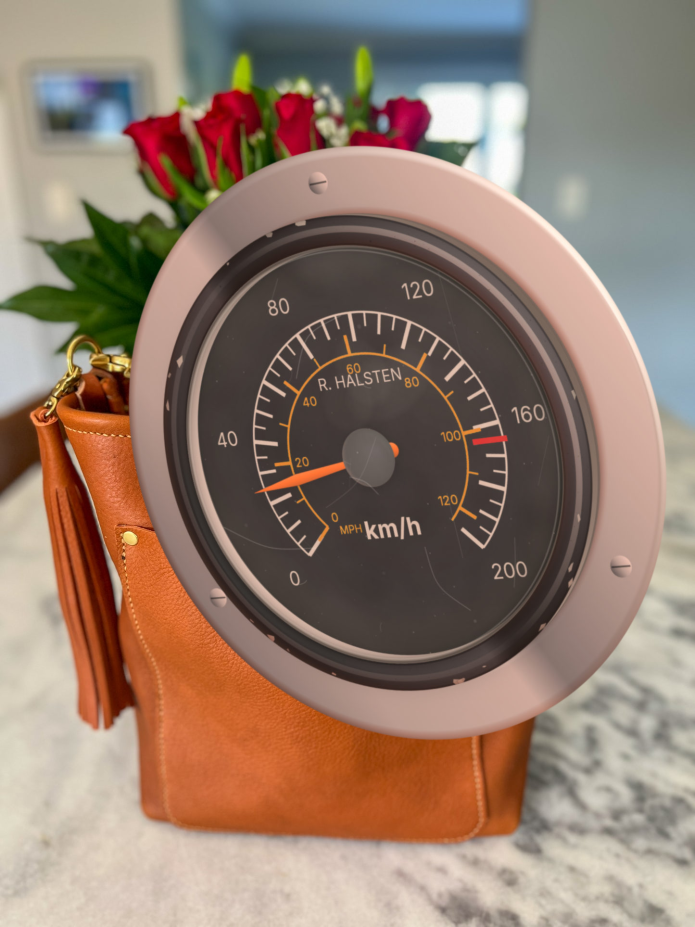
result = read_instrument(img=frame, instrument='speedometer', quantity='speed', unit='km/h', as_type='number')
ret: 25 km/h
